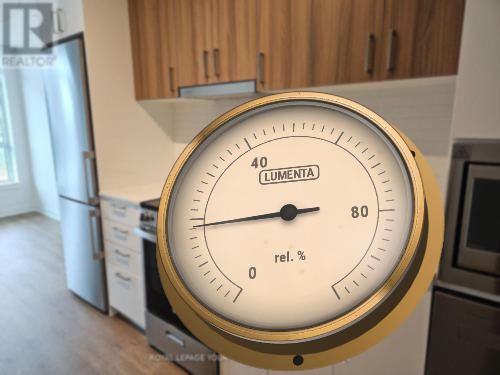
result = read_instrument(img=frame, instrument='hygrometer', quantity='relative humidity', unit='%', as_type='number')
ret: 18 %
